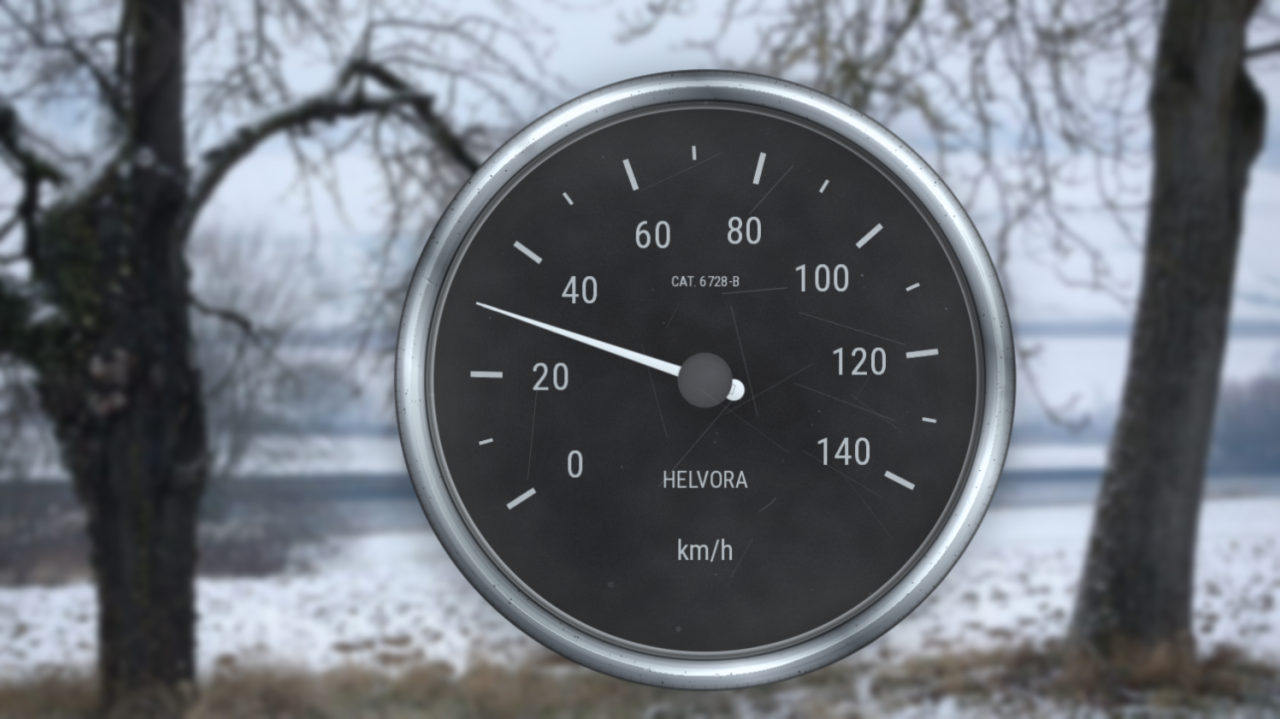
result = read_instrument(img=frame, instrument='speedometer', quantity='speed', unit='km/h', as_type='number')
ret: 30 km/h
